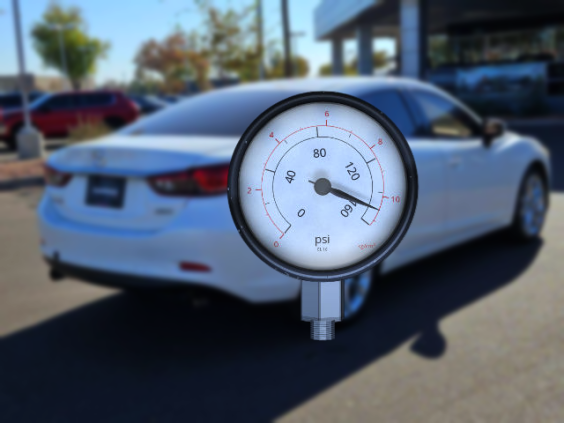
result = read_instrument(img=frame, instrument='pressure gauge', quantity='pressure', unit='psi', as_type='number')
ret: 150 psi
